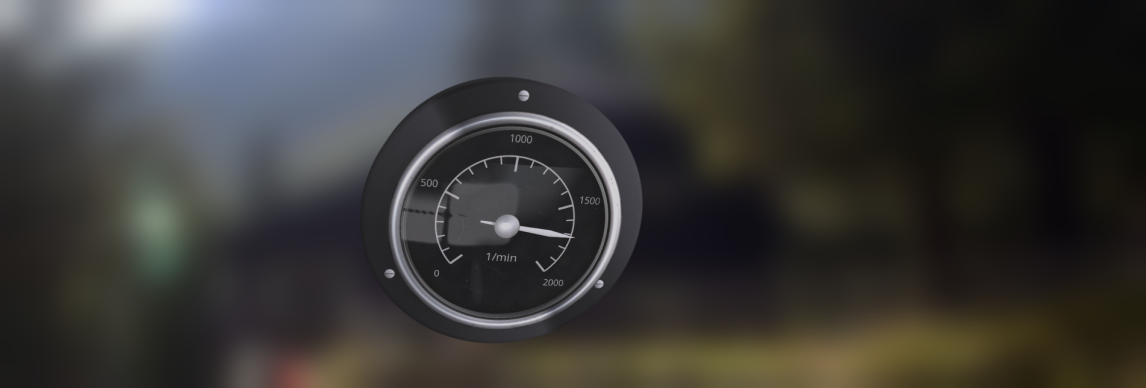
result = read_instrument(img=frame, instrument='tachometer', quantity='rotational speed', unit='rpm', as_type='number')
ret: 1700 rpm
